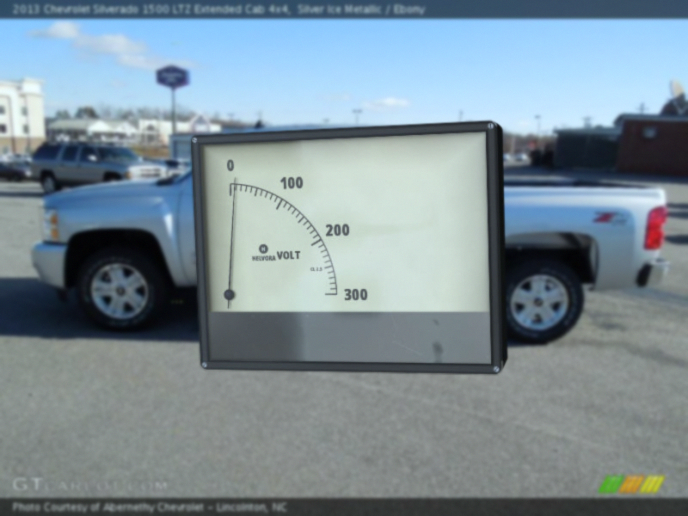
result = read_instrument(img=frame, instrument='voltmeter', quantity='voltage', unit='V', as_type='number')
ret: 10 V
